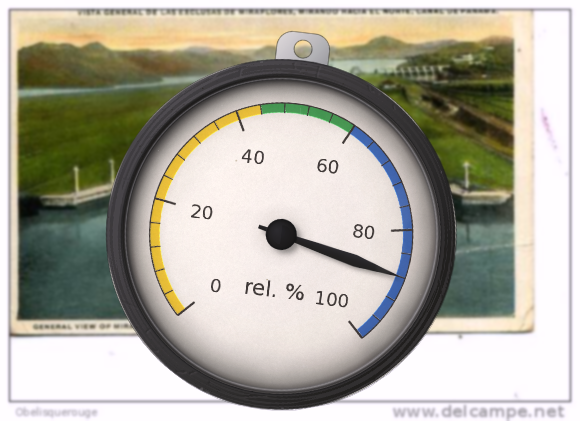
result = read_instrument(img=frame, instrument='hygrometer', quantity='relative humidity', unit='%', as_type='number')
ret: 88 %
